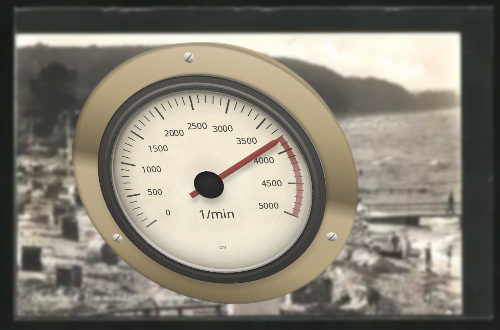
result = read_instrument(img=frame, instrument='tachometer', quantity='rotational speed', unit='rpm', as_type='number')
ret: 3800 rpm
